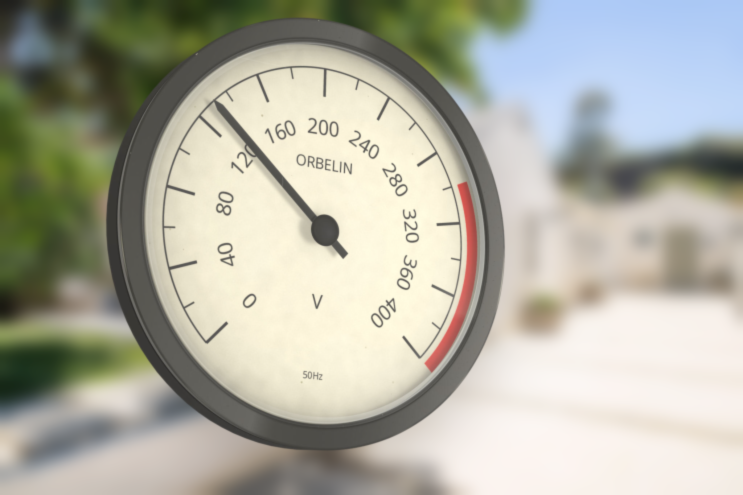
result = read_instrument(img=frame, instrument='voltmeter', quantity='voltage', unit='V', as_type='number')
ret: 130 V
